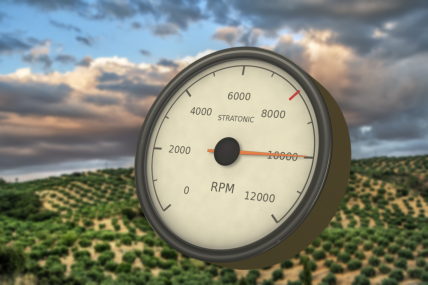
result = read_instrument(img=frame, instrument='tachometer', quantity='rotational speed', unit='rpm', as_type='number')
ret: 10000 rpm
